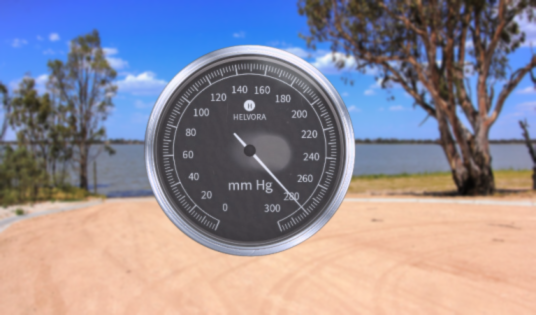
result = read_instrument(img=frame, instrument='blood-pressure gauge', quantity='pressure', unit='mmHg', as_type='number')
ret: 280 mmHg
